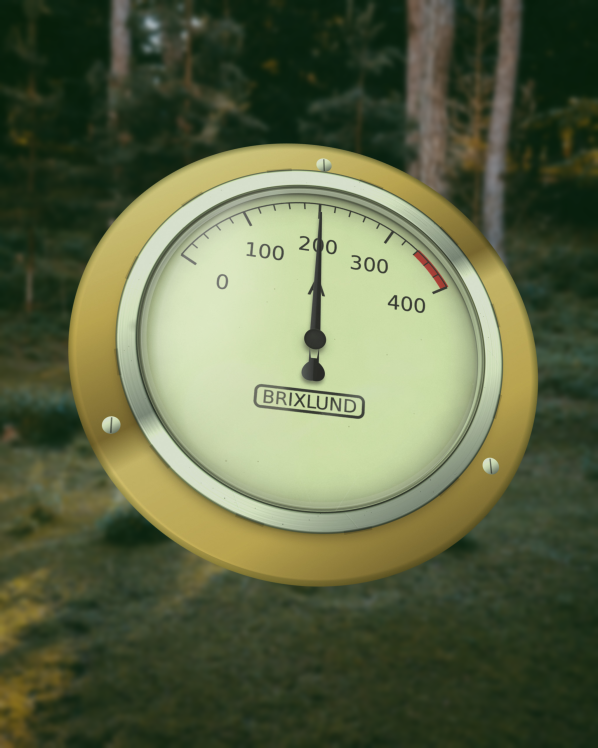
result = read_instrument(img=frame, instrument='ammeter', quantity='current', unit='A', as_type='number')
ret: 200 A
